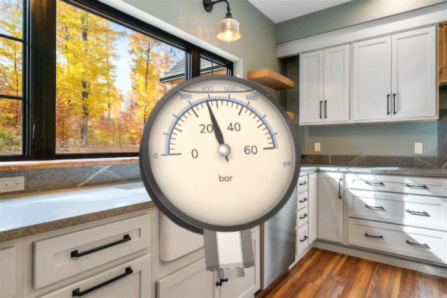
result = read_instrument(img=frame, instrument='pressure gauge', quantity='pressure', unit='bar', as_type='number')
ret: 26 bar
